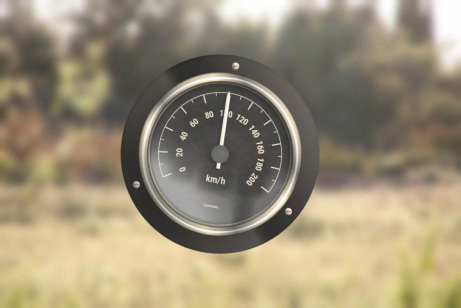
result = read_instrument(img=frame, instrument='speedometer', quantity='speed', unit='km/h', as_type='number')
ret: 100 km/h
